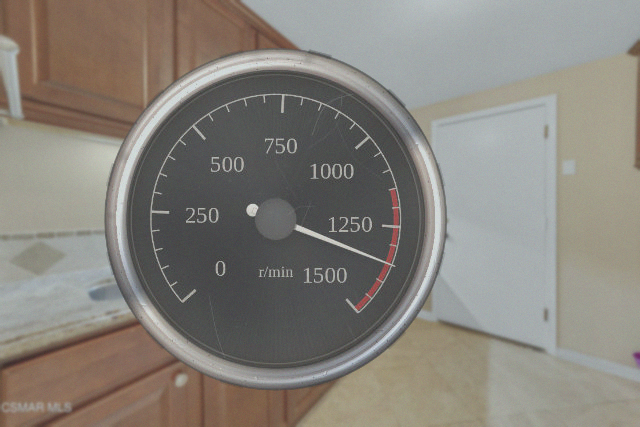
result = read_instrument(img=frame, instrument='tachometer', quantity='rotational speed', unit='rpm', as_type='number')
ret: 1350 rpm
